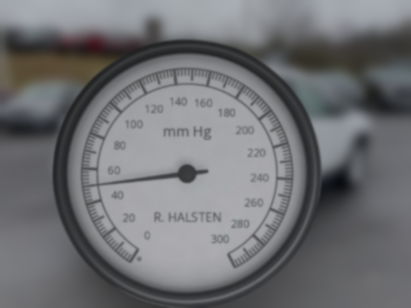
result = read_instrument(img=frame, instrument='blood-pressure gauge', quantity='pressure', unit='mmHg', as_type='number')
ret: 50 mmHg
